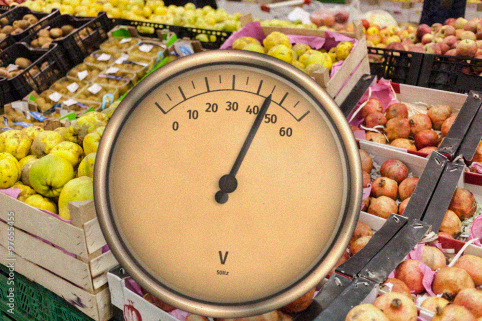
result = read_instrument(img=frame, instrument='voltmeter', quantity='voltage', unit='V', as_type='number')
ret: 45 V
